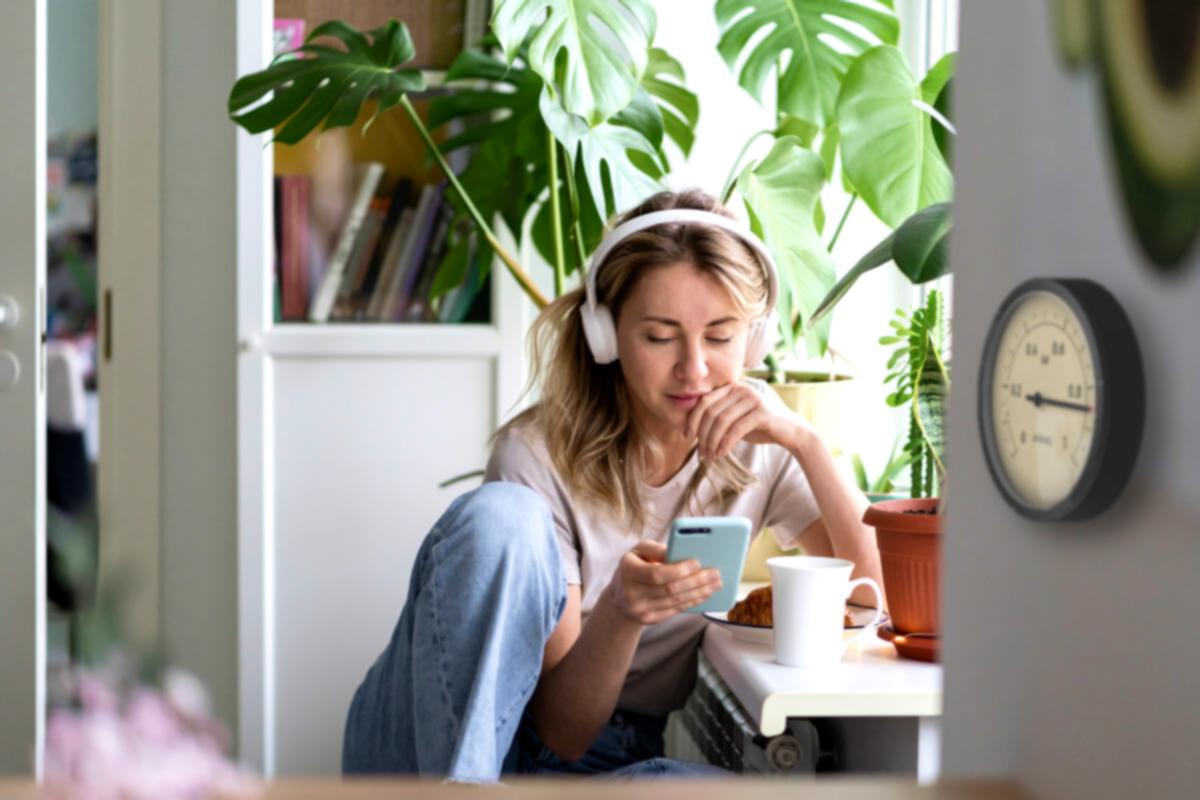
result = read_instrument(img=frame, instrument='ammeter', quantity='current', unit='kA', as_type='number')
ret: 0.85 kA
